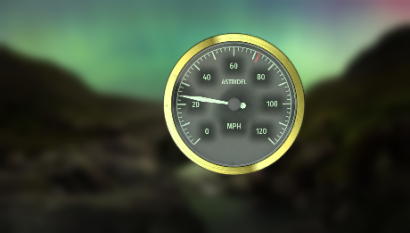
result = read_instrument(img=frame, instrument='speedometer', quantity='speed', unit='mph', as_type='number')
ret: 24 mph
